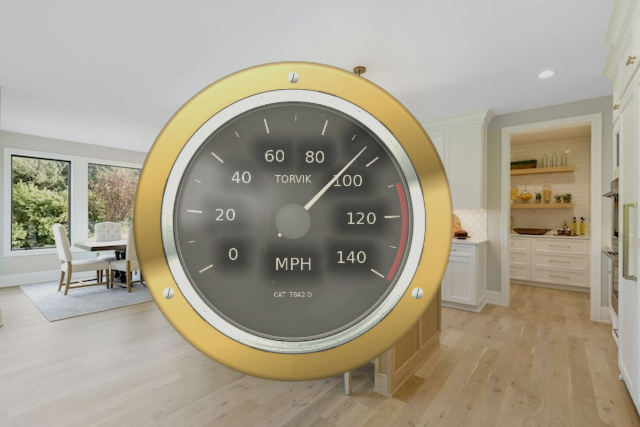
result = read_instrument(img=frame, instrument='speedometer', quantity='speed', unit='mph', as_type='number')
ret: 95 mph
